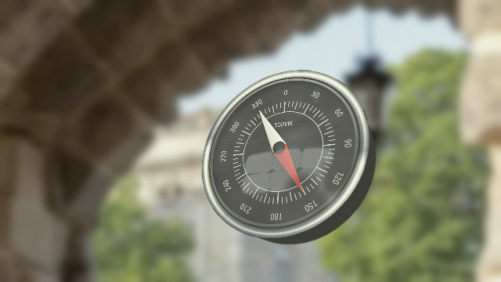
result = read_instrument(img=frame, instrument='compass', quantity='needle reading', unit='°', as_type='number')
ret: 150 °
